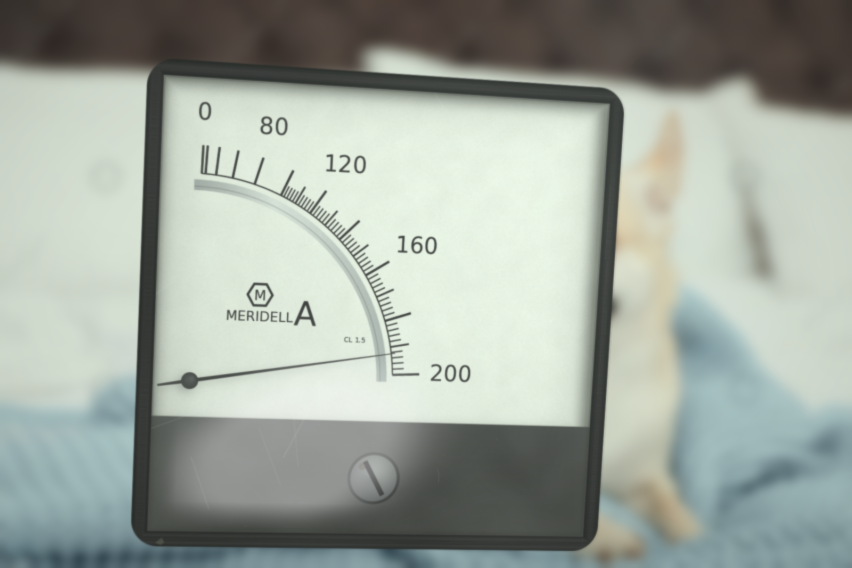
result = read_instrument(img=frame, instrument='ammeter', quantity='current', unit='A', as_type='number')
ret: 192 A
